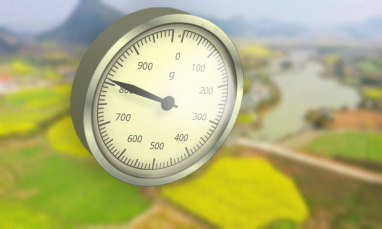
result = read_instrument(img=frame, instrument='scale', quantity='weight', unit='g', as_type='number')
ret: 810 g
